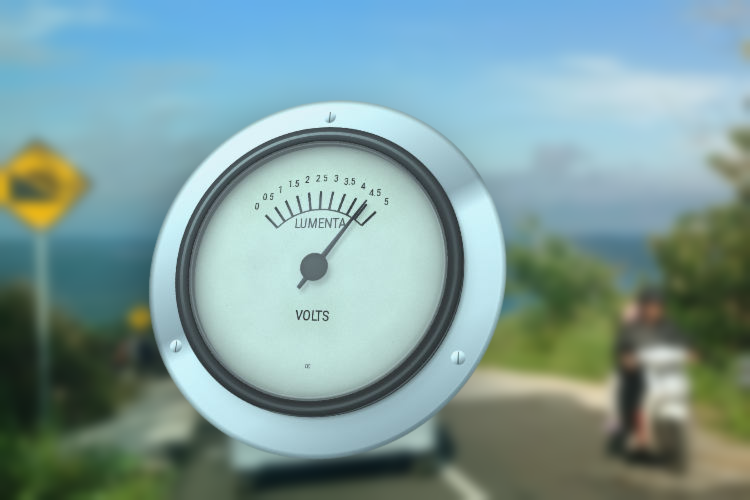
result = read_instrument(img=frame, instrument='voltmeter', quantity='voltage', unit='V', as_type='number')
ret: 4.5 V
